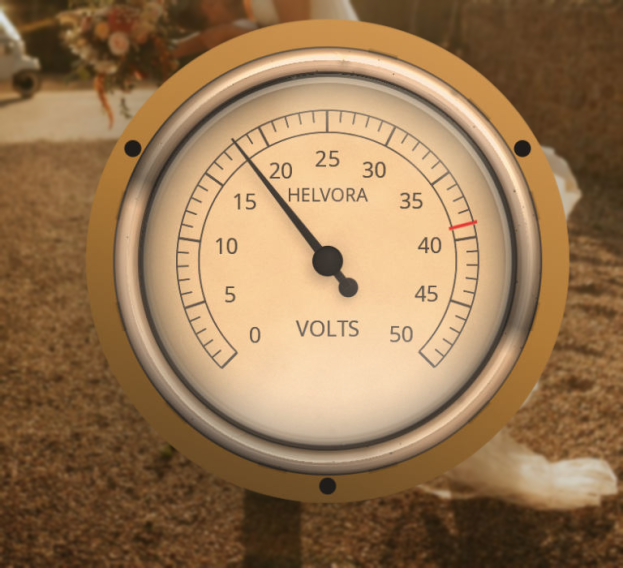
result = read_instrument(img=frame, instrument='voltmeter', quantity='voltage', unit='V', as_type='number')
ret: 18 V
